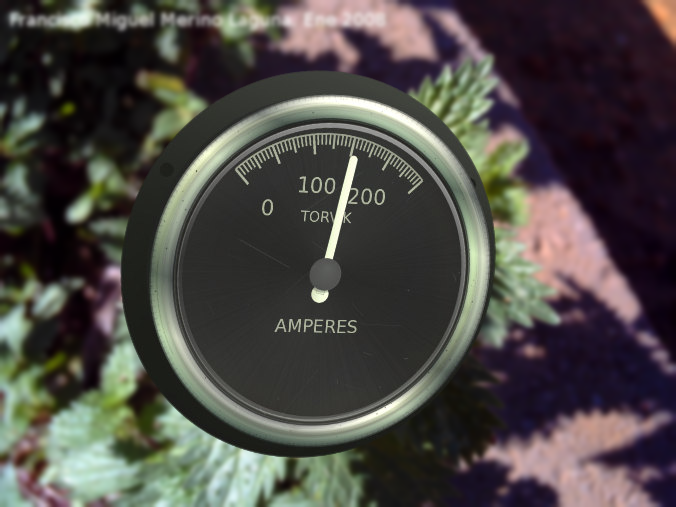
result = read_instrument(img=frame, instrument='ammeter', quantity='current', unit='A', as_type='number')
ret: 150 A
